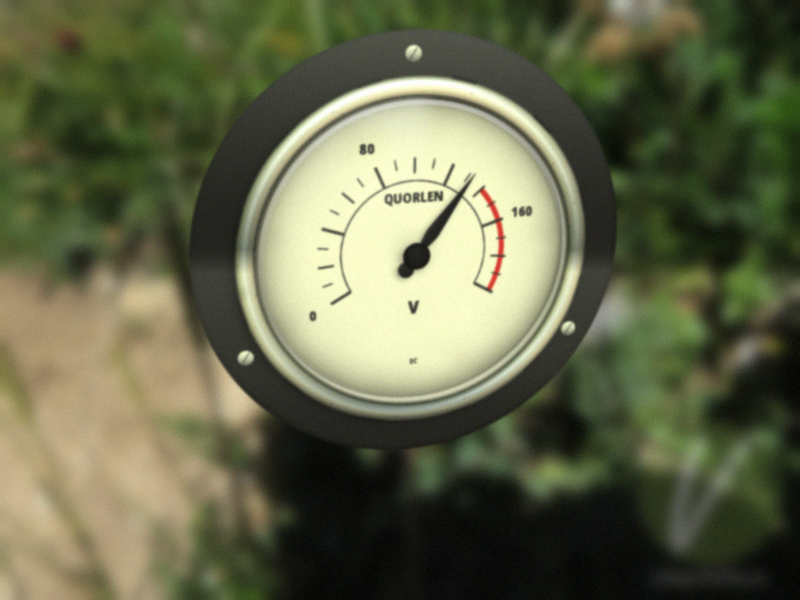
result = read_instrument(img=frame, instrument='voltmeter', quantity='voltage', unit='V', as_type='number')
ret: 130 V
